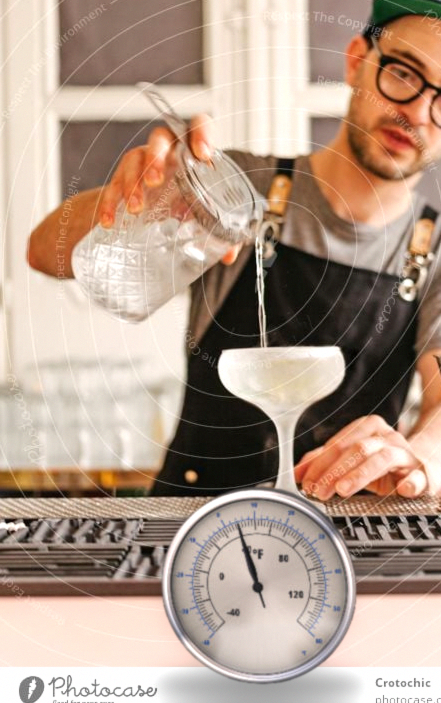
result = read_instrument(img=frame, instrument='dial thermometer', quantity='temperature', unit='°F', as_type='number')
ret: 40 °F
